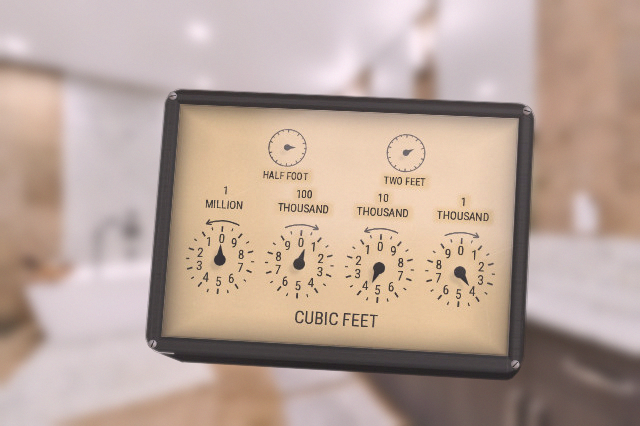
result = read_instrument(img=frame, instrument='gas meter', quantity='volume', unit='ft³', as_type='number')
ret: 4400 ft³
